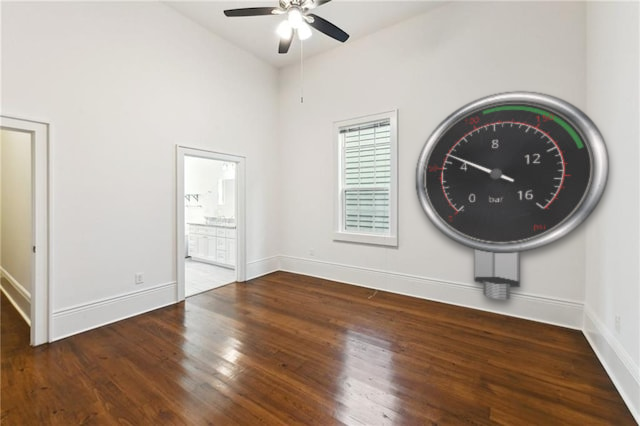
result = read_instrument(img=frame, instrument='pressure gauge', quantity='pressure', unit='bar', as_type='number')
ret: 4.5 bar
